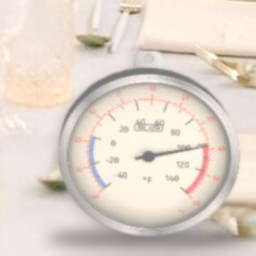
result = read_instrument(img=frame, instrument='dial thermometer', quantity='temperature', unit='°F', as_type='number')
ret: 100 °F
